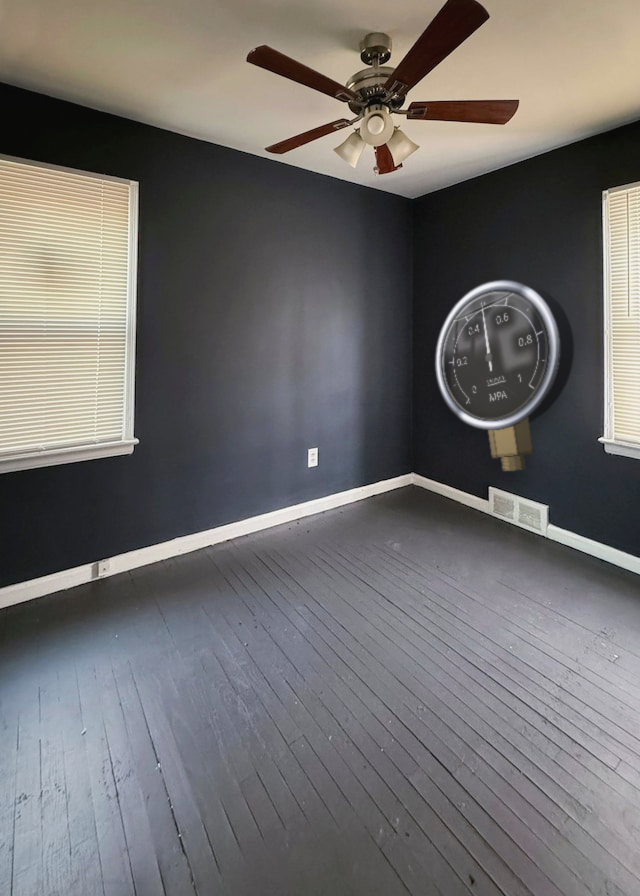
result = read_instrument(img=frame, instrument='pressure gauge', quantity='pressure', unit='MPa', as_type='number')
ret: 0.5 MPa
